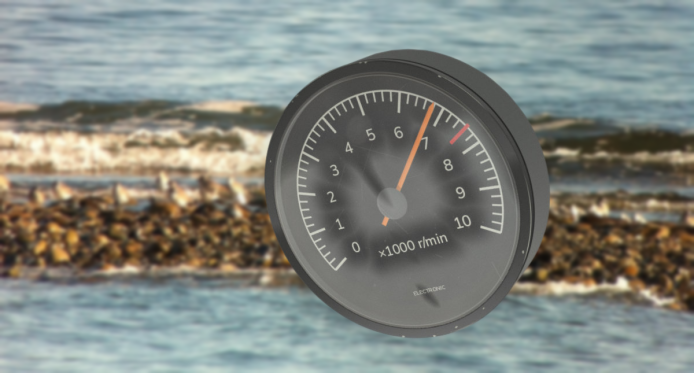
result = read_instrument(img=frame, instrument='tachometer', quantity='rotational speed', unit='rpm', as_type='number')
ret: 6800 rpm
